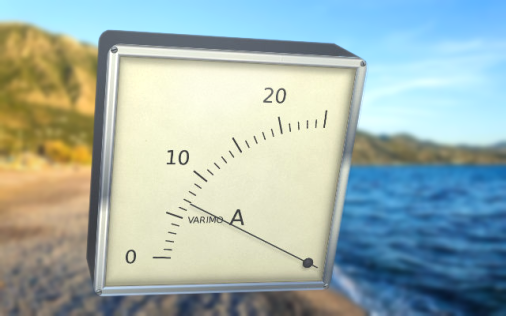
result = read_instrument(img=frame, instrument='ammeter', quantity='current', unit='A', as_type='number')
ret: 7 A
